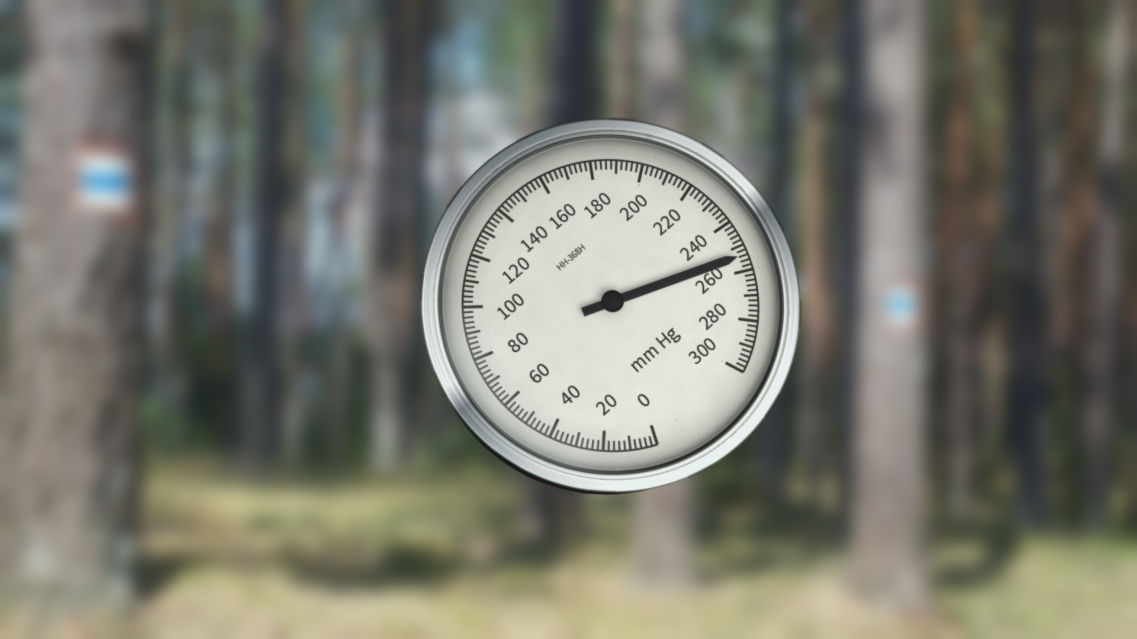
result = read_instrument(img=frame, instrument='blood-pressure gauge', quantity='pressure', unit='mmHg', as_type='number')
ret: 254 mmHg
